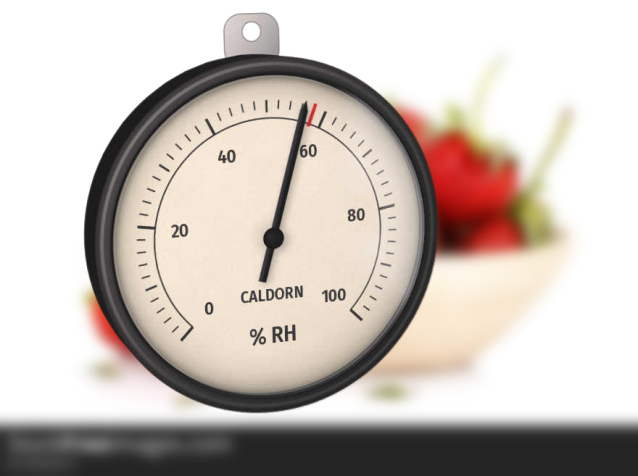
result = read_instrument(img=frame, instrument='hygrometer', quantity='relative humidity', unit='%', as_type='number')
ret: 56 %
